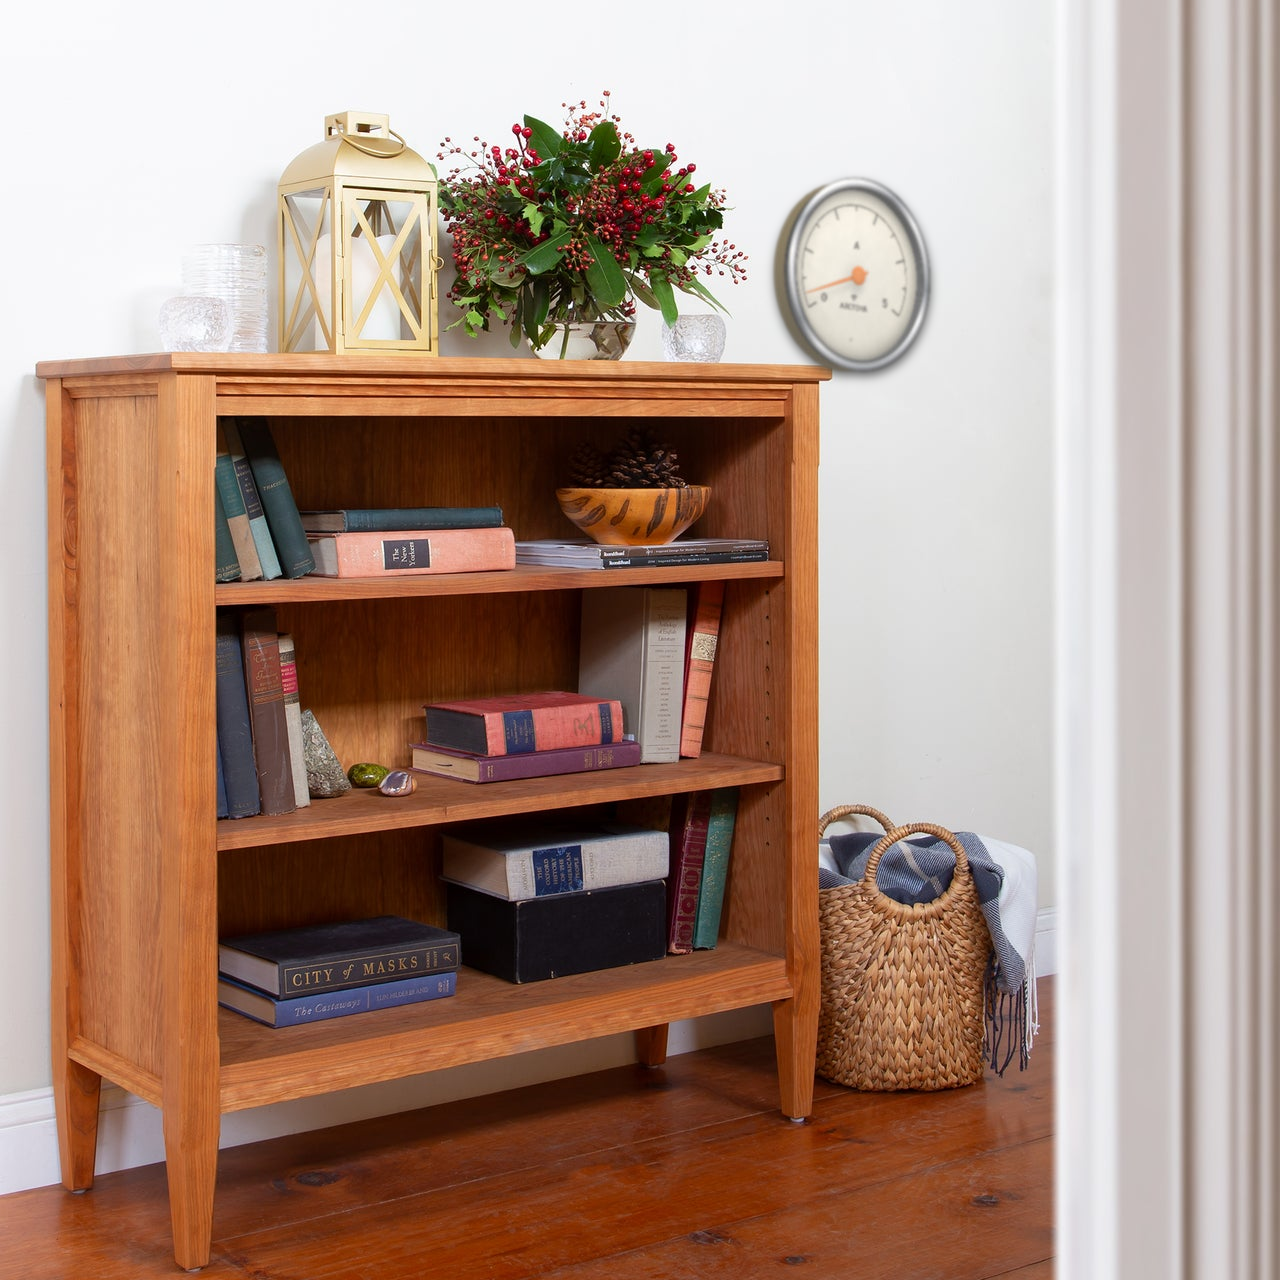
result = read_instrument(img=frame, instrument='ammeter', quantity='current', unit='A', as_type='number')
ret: 0.25 A
